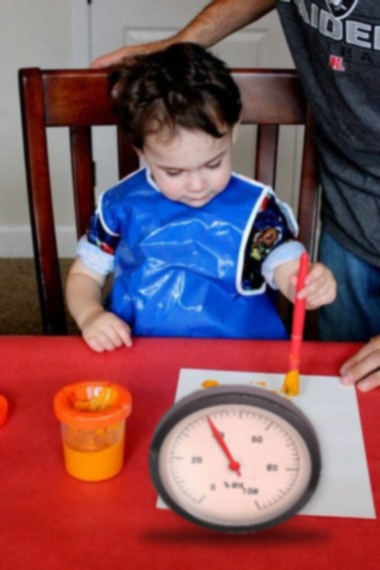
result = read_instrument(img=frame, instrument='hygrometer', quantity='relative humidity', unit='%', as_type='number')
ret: 40 %
